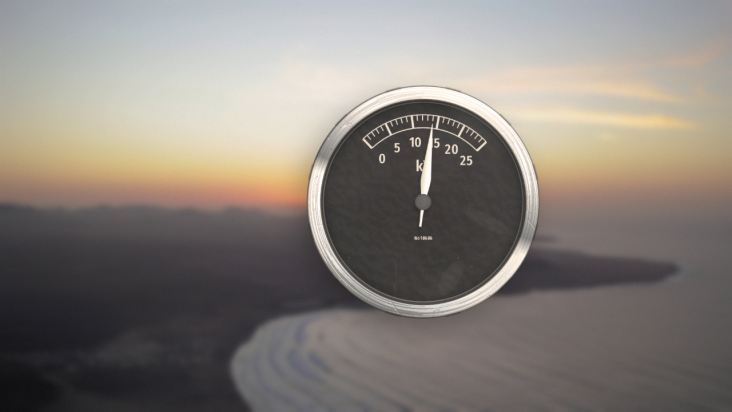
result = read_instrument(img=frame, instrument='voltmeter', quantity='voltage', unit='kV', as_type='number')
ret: 14 kV
